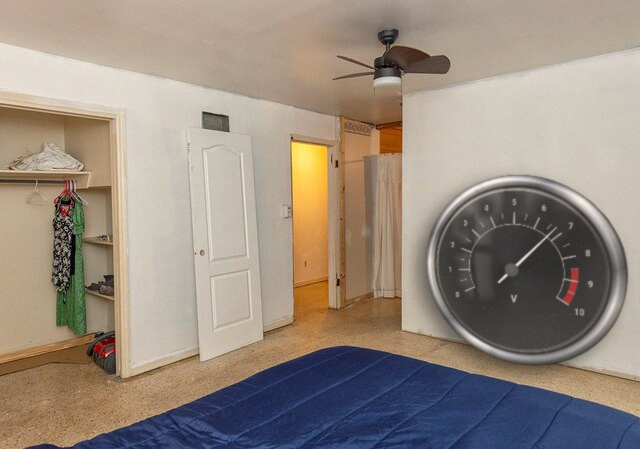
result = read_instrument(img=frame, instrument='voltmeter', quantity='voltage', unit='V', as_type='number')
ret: 6.75 V
